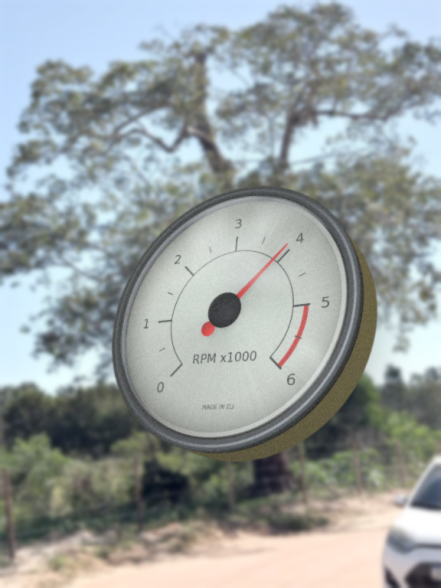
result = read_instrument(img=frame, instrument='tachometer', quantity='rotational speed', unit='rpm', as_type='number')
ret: 4000 rpm
